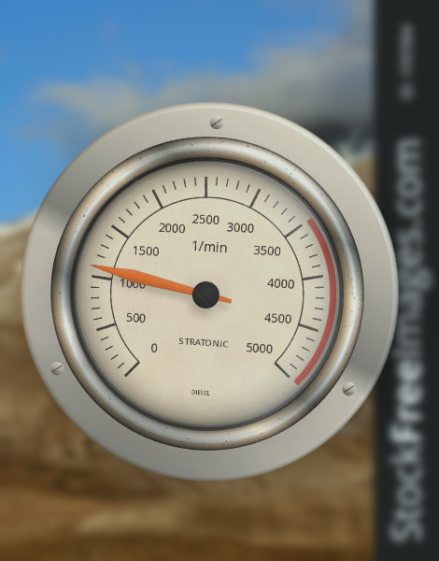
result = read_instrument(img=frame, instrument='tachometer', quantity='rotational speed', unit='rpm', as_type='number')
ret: 1100 rpm
